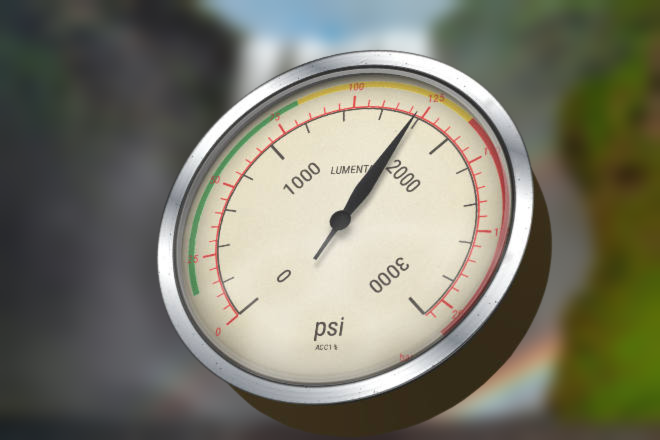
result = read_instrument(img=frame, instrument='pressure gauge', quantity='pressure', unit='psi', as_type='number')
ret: 1800 psi
